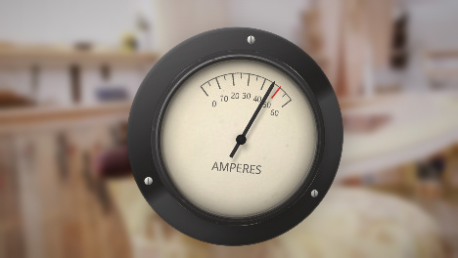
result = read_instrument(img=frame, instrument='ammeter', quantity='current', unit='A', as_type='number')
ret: 45 A
